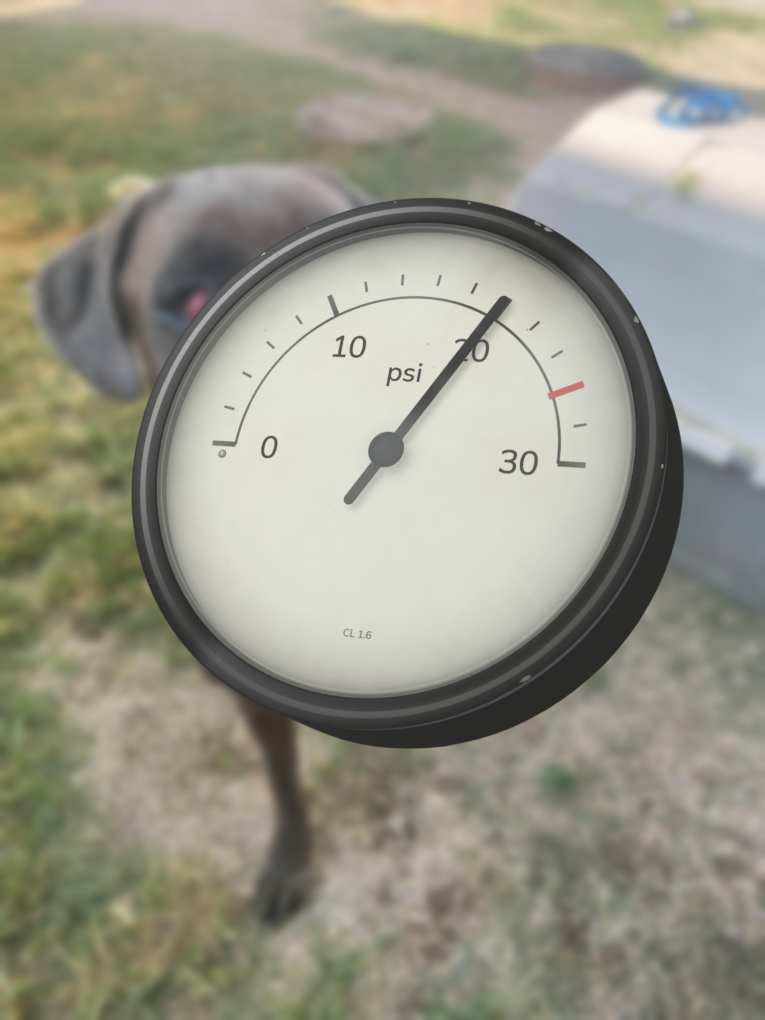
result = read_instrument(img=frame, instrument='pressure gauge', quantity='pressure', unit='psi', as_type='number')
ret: 20 psi
